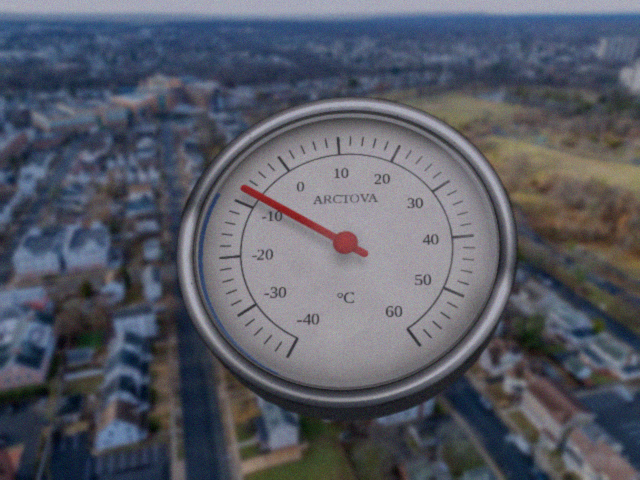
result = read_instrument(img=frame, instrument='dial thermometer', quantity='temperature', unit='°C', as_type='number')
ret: -8 °C
